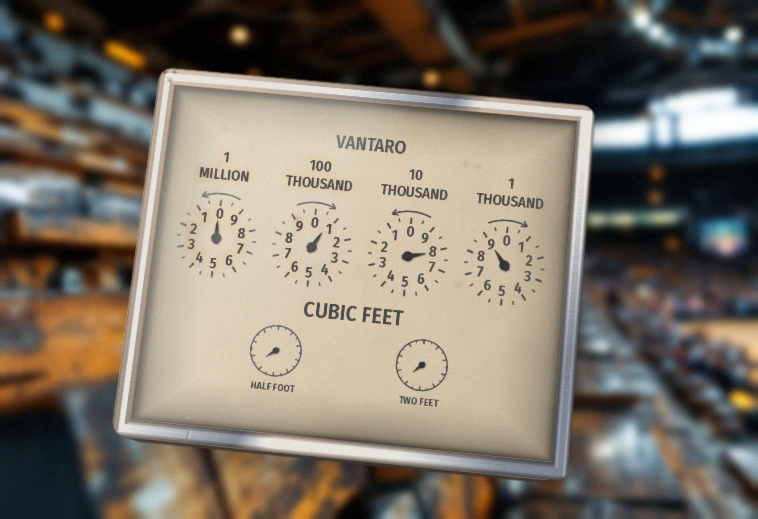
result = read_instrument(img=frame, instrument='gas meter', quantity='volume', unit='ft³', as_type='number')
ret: 7900 ft³
